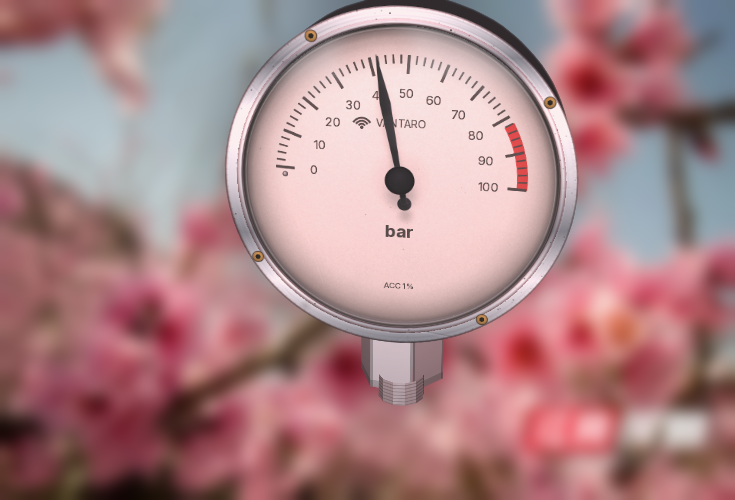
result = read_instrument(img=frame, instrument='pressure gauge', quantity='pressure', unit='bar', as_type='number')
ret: 42 bar
